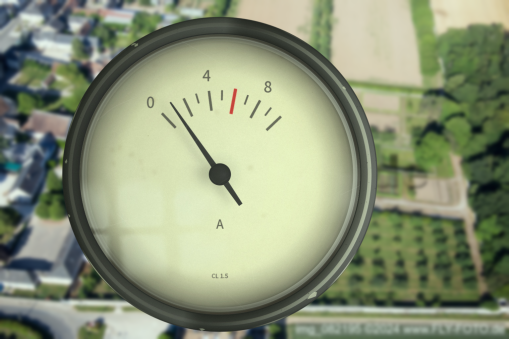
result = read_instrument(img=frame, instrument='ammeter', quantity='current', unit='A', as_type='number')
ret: 1 A
